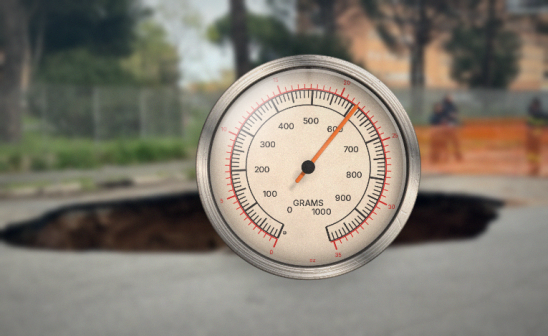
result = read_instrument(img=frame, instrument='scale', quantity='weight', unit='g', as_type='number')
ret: 610 g
